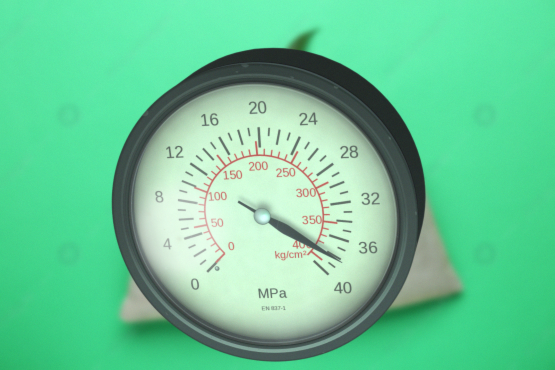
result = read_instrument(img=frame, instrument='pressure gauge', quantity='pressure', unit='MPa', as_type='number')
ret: 38 MPa
